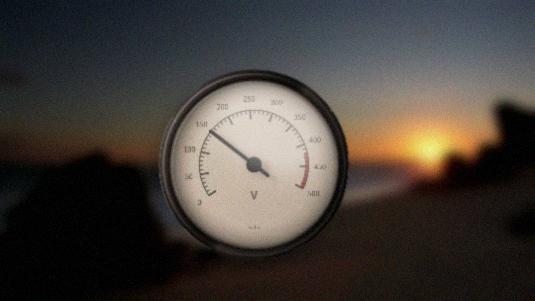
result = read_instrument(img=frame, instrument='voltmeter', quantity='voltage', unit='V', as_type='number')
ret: 150 V
